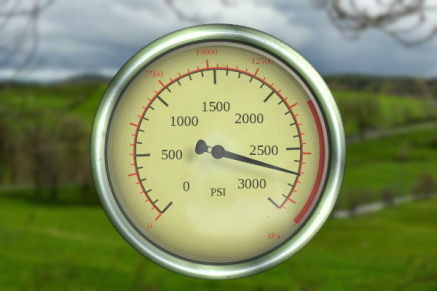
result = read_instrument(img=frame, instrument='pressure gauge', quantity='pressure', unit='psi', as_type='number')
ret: 2700 psi
